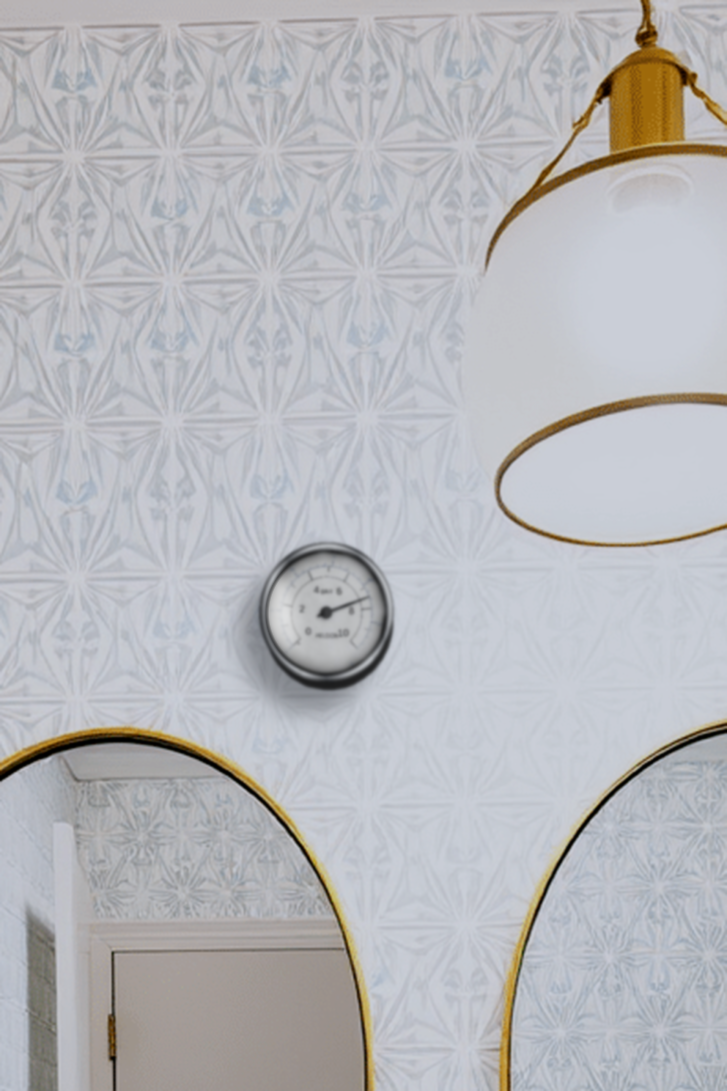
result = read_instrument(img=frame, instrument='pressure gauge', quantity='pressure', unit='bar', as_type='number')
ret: 7.5 bar
